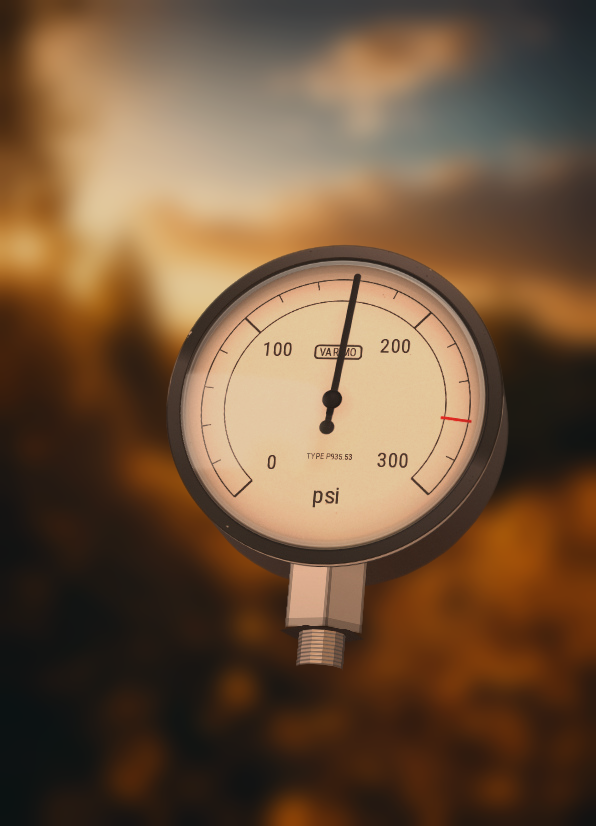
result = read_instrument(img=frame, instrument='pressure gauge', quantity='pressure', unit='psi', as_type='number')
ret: 160 psi
